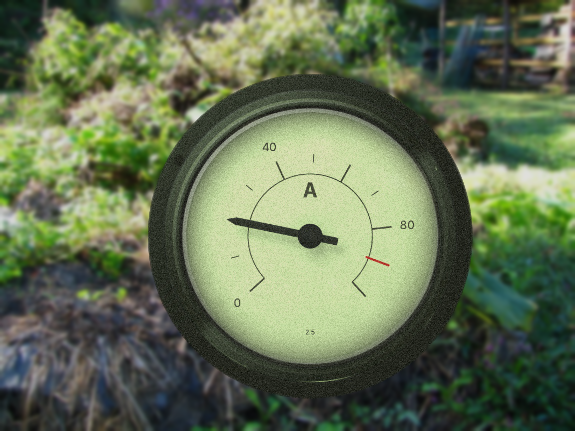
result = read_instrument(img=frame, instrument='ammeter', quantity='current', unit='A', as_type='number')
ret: 20 A
